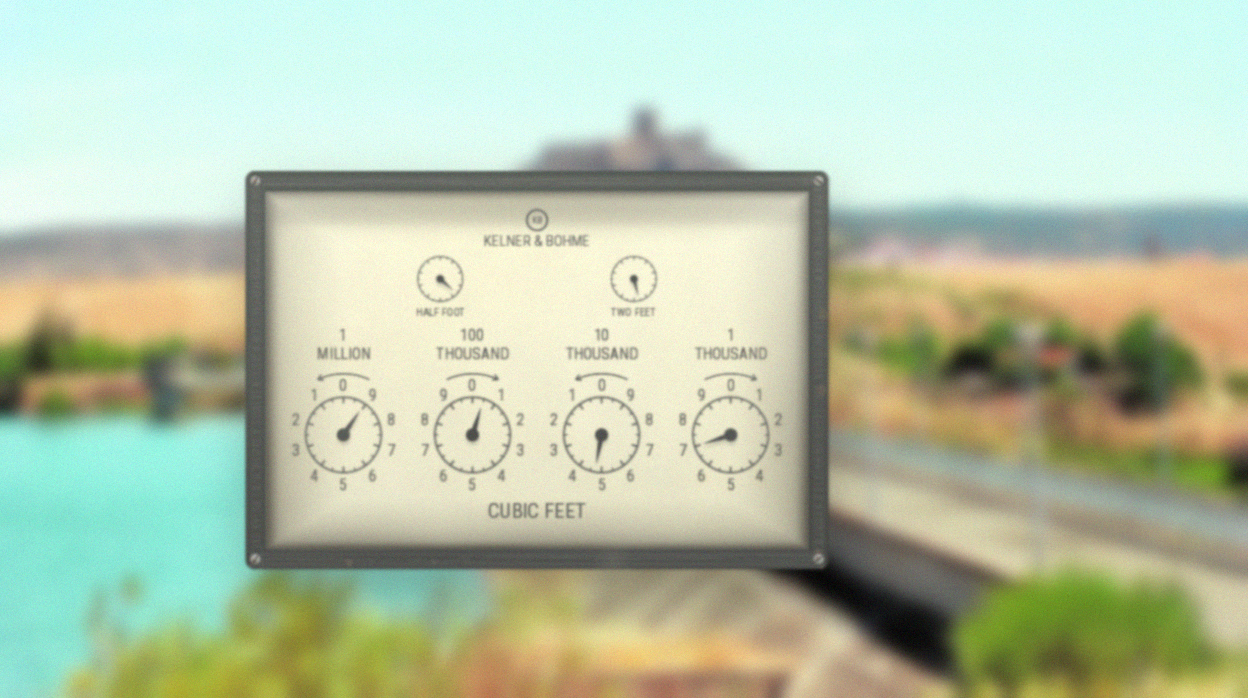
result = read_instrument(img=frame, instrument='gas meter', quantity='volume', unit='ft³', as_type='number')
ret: 904700 ft³
